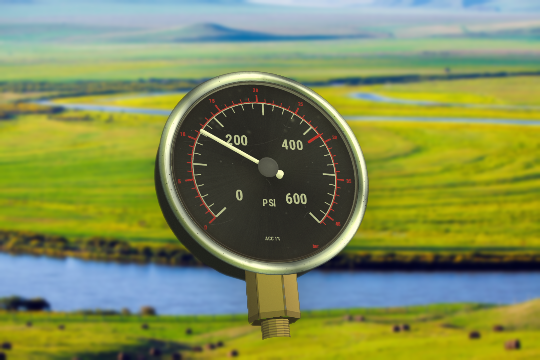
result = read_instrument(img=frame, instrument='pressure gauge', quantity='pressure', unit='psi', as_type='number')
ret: 160 psi
